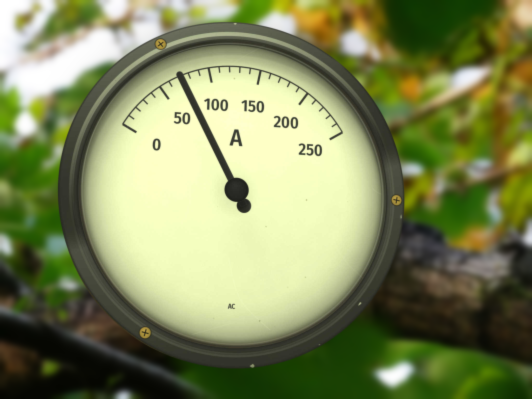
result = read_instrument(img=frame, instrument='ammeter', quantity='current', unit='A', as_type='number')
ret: 70 A
